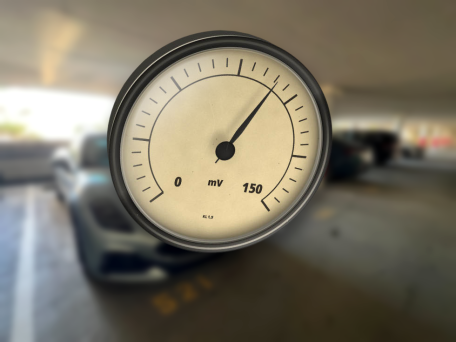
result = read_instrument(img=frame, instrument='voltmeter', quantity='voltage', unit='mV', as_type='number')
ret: 90 mV
